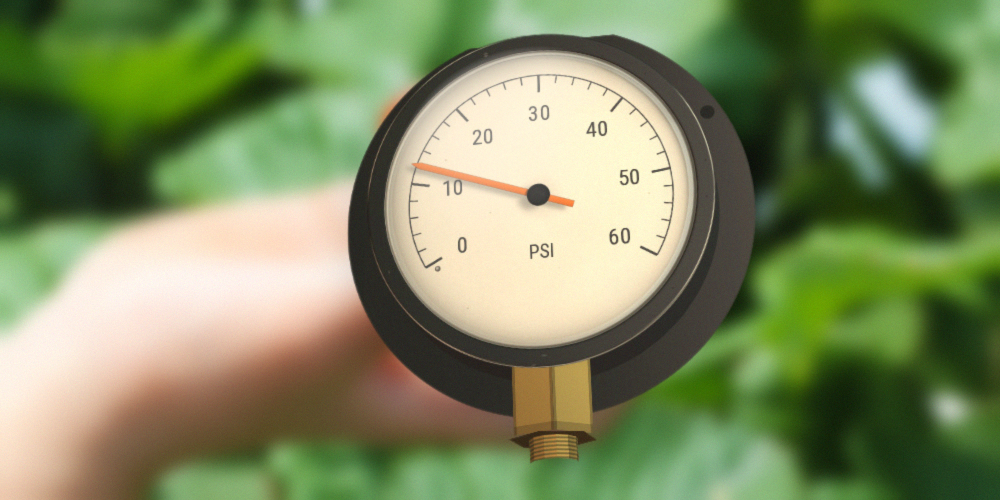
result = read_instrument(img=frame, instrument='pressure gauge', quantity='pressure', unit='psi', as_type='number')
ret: 12 psi
